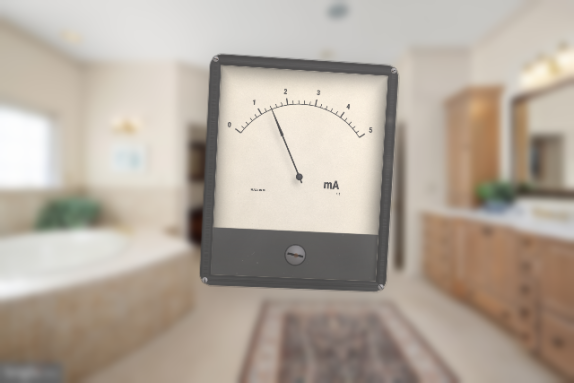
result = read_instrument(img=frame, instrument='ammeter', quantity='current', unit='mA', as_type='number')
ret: 1.4 mA
